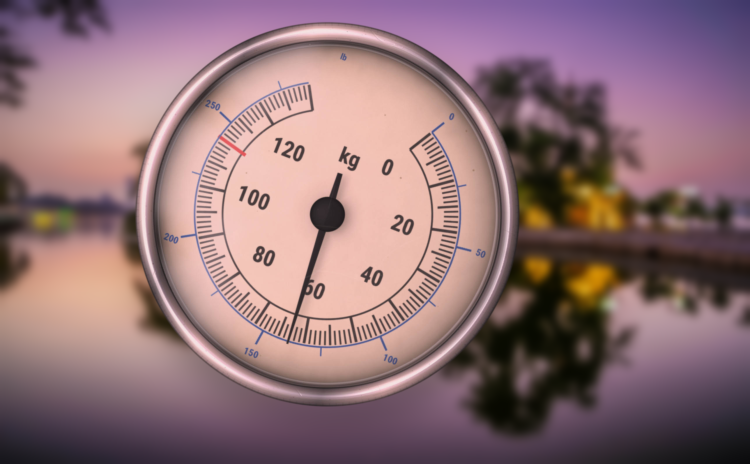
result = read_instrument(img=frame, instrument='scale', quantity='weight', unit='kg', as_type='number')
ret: 63 kg
